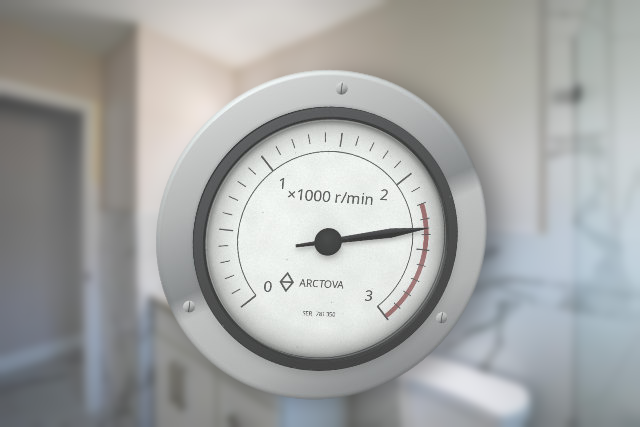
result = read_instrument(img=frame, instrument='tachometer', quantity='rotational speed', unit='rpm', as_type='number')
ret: 2350 rpm
